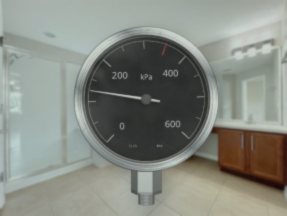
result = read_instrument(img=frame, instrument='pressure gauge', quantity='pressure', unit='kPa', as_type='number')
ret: 125 kPa
